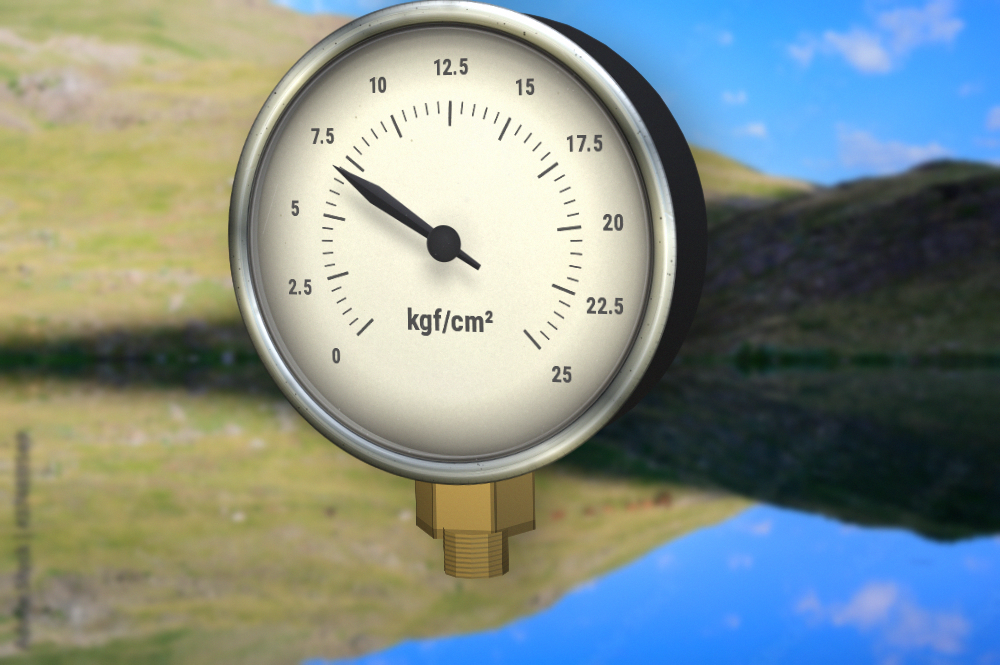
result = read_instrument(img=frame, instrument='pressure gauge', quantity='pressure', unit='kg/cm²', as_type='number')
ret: 7 kg/cm²
